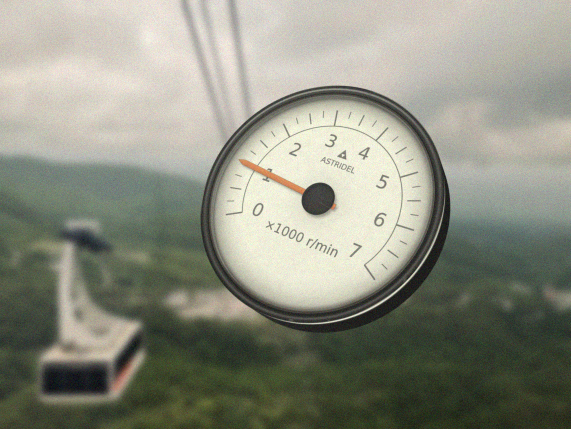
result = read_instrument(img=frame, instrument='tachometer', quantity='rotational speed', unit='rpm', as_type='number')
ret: 1000 rpm
